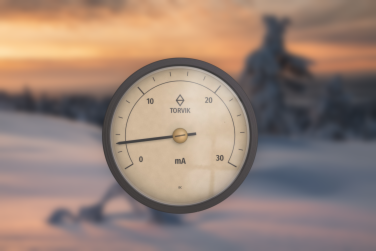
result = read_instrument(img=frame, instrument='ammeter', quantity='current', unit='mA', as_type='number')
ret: 3 mA
